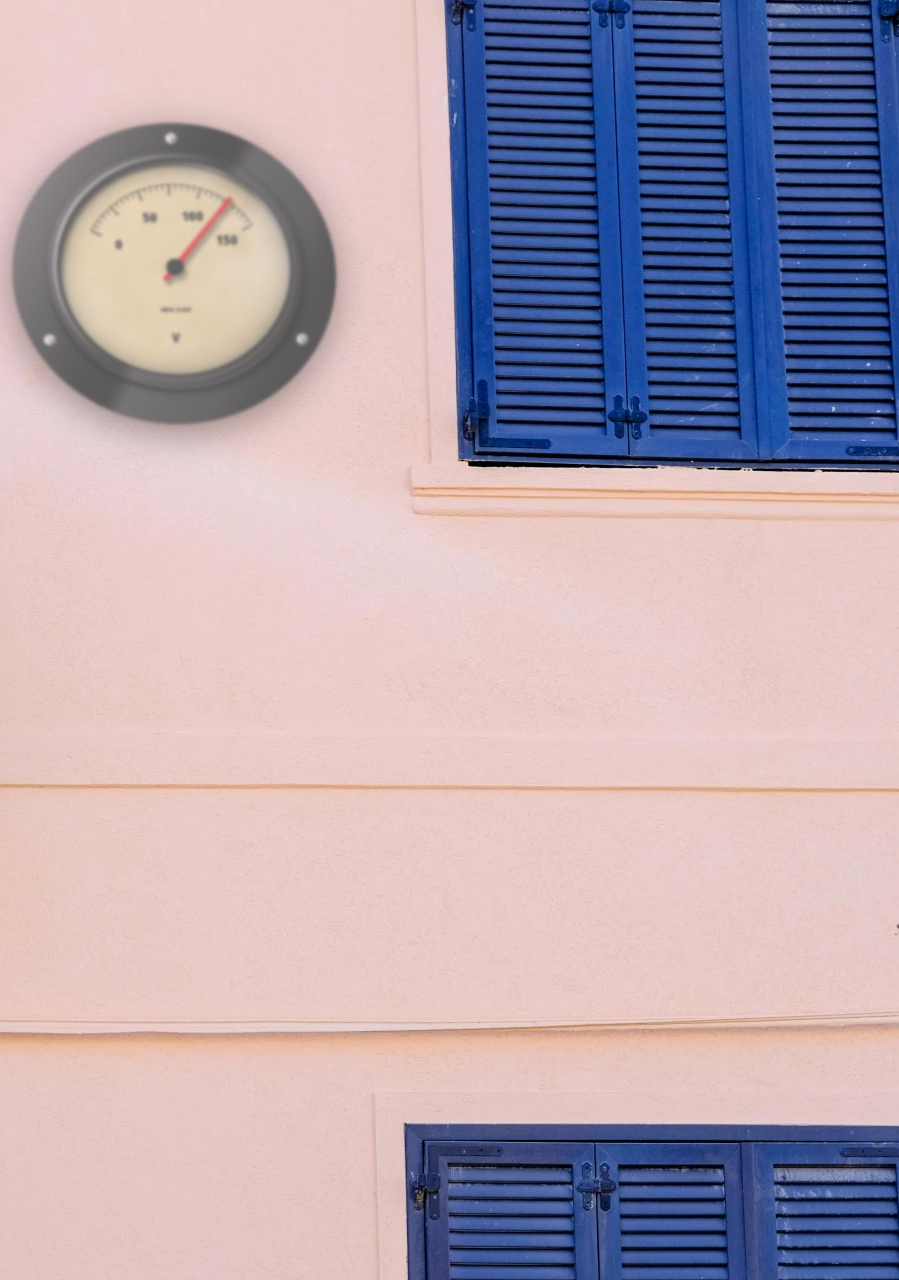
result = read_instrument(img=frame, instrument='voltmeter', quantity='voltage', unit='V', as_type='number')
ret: 125 V
